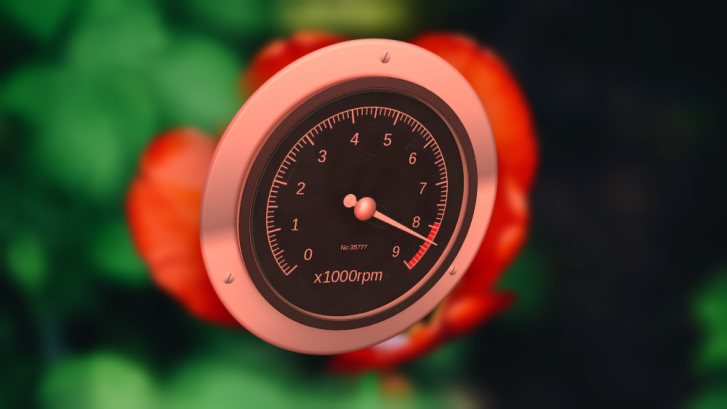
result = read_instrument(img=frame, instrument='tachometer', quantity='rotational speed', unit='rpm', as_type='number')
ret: 8300 rpm
